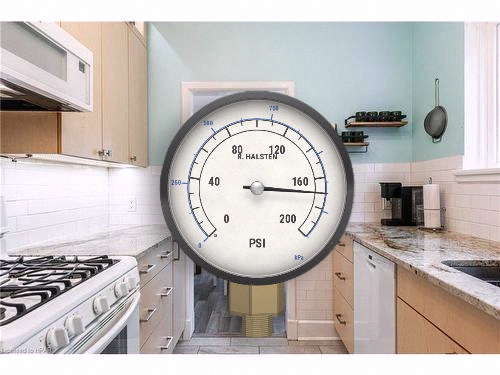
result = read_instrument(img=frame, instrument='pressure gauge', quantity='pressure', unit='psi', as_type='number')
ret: 170 psi
